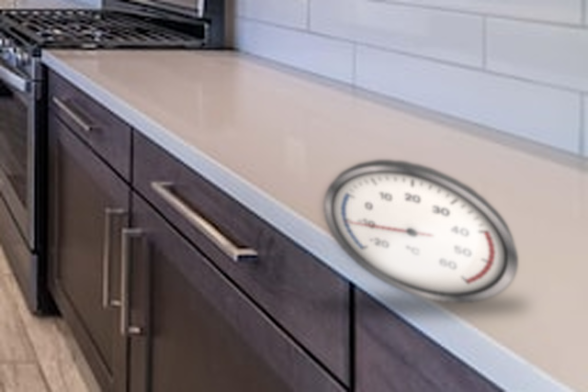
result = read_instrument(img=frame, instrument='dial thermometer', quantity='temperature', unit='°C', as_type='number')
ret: -10 °C
